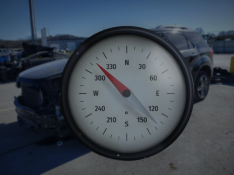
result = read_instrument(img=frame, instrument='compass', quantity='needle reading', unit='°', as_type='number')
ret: 315 °
